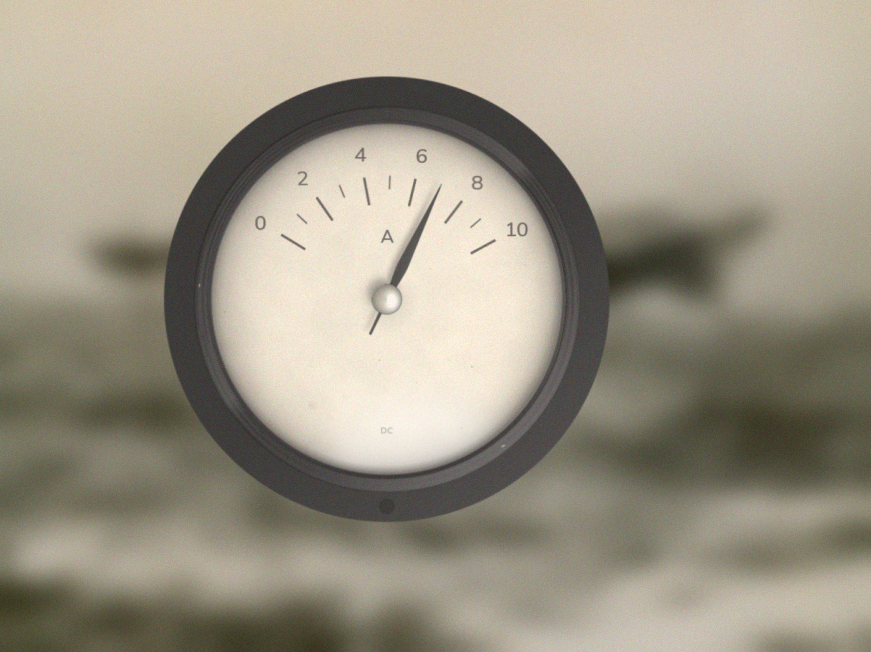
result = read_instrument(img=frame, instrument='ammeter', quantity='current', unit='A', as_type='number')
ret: 7 A
